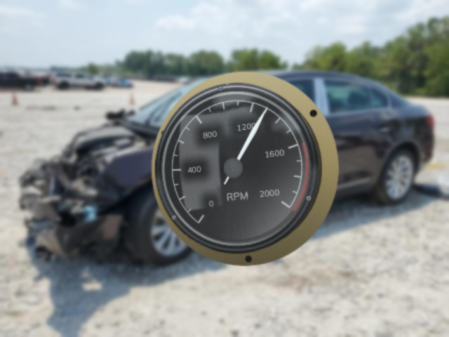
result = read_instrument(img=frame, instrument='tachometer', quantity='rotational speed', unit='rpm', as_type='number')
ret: 1300 rpm
